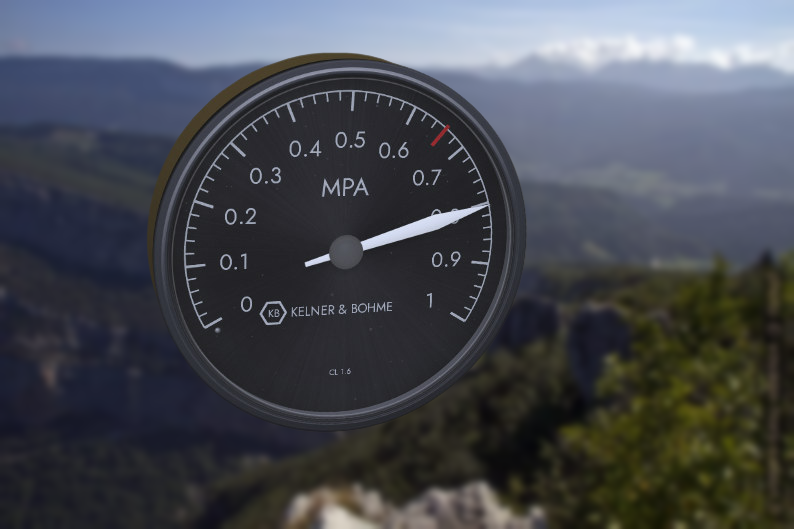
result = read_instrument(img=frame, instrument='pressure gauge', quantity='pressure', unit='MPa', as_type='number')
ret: 0.8 MPa
